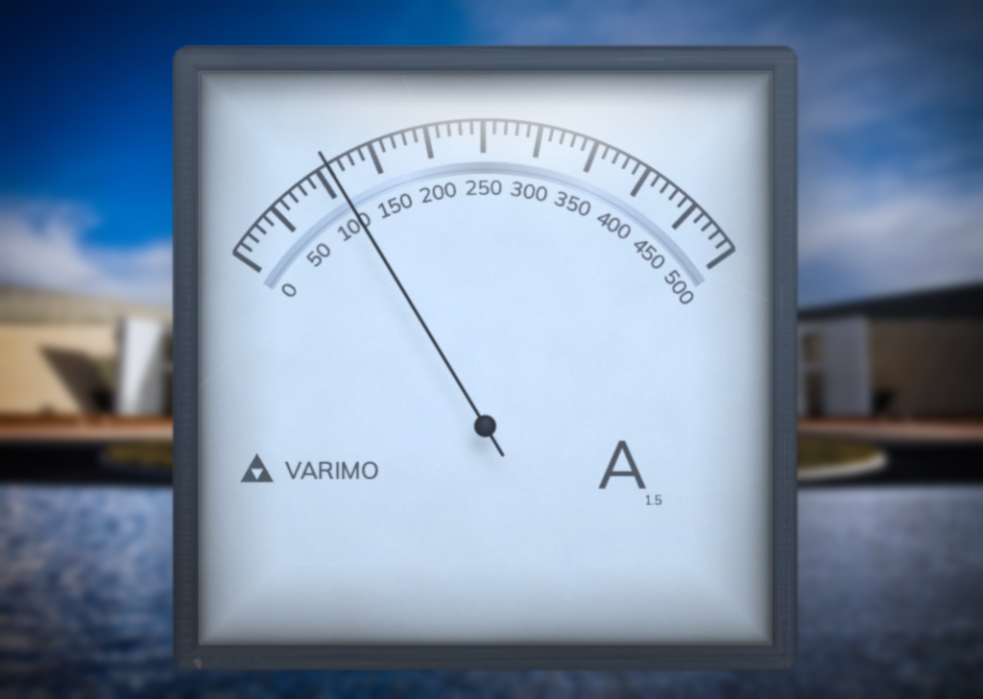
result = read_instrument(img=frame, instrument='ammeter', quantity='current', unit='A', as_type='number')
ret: 110 A
